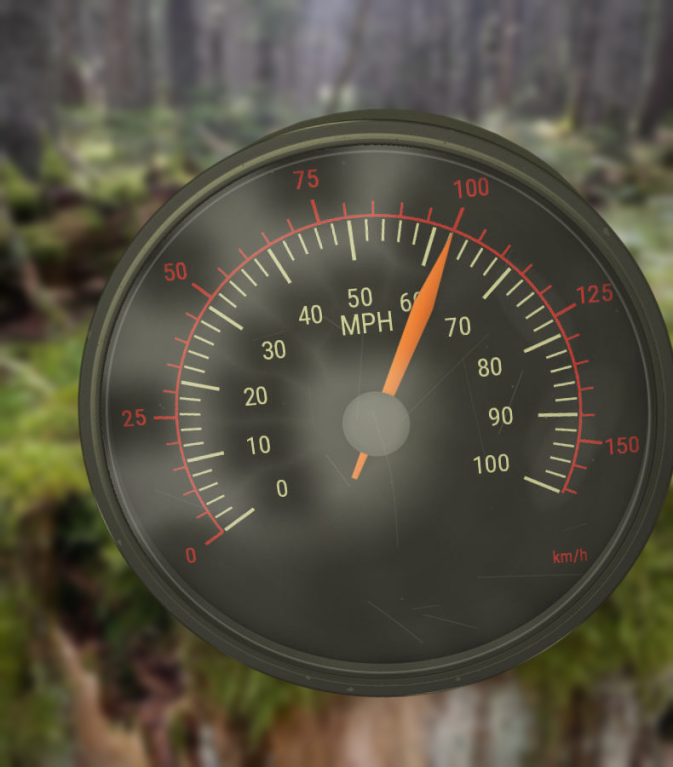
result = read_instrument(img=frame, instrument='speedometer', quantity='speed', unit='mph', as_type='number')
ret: 62 mph
